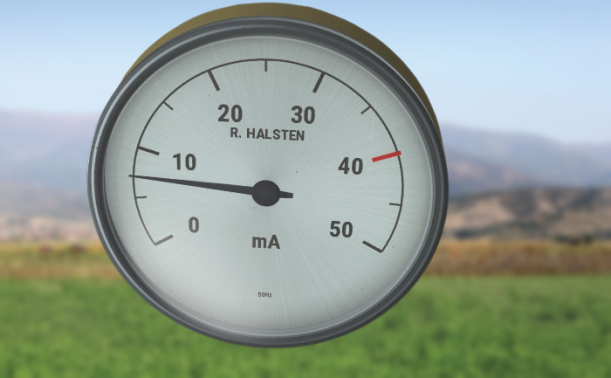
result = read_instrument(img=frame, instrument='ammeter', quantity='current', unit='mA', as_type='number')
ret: 7.5 mA
